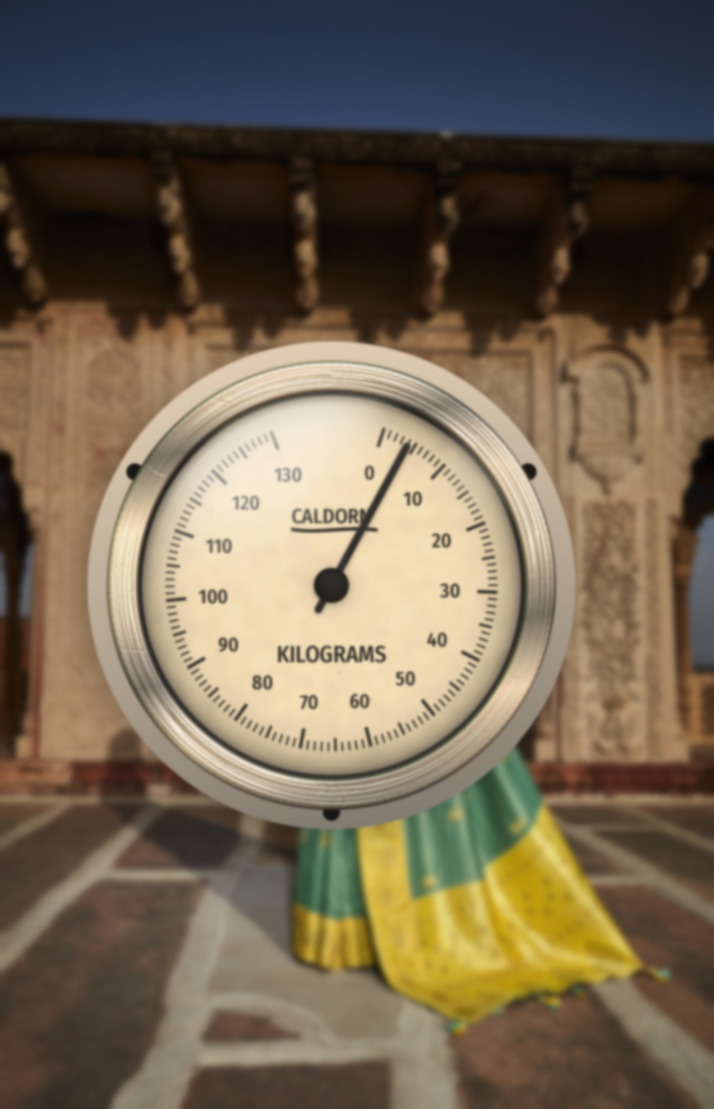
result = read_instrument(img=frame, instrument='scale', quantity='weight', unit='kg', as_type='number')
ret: 4 kg
